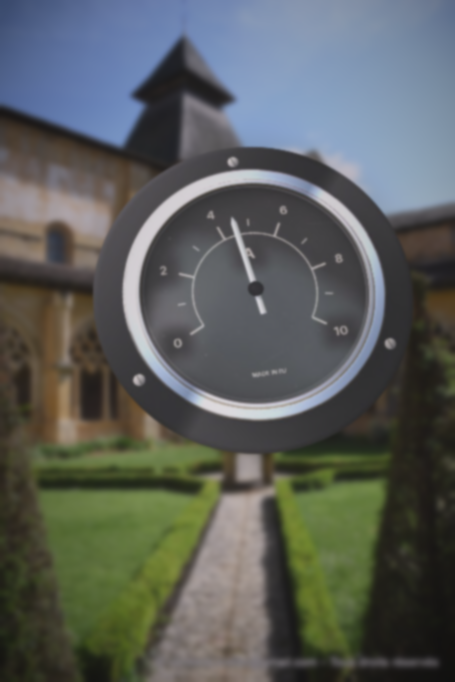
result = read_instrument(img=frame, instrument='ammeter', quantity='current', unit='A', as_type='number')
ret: 4.5 A
